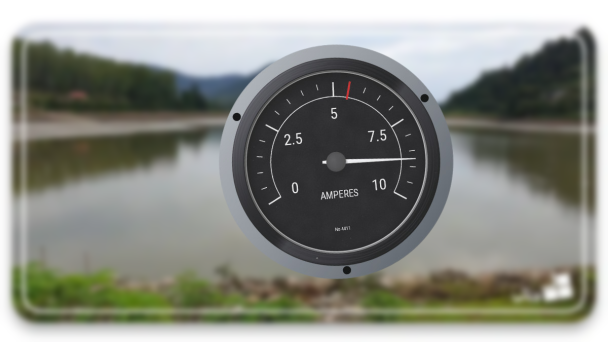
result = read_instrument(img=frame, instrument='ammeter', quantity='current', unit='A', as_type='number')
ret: 8.75 A
